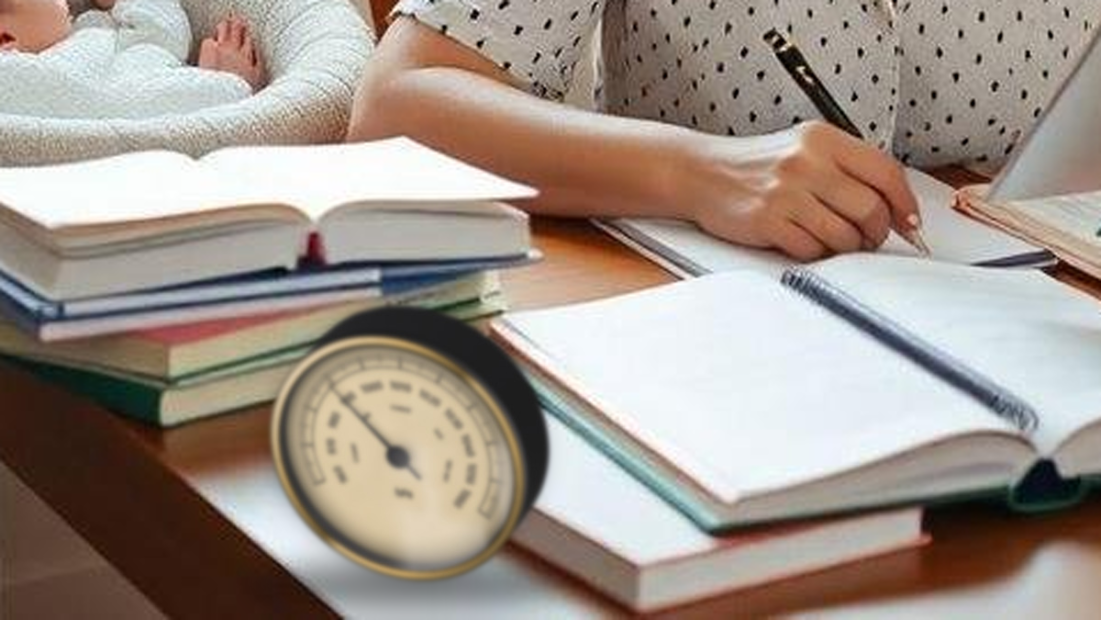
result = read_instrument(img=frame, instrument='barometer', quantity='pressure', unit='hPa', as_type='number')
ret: 990 hPa
